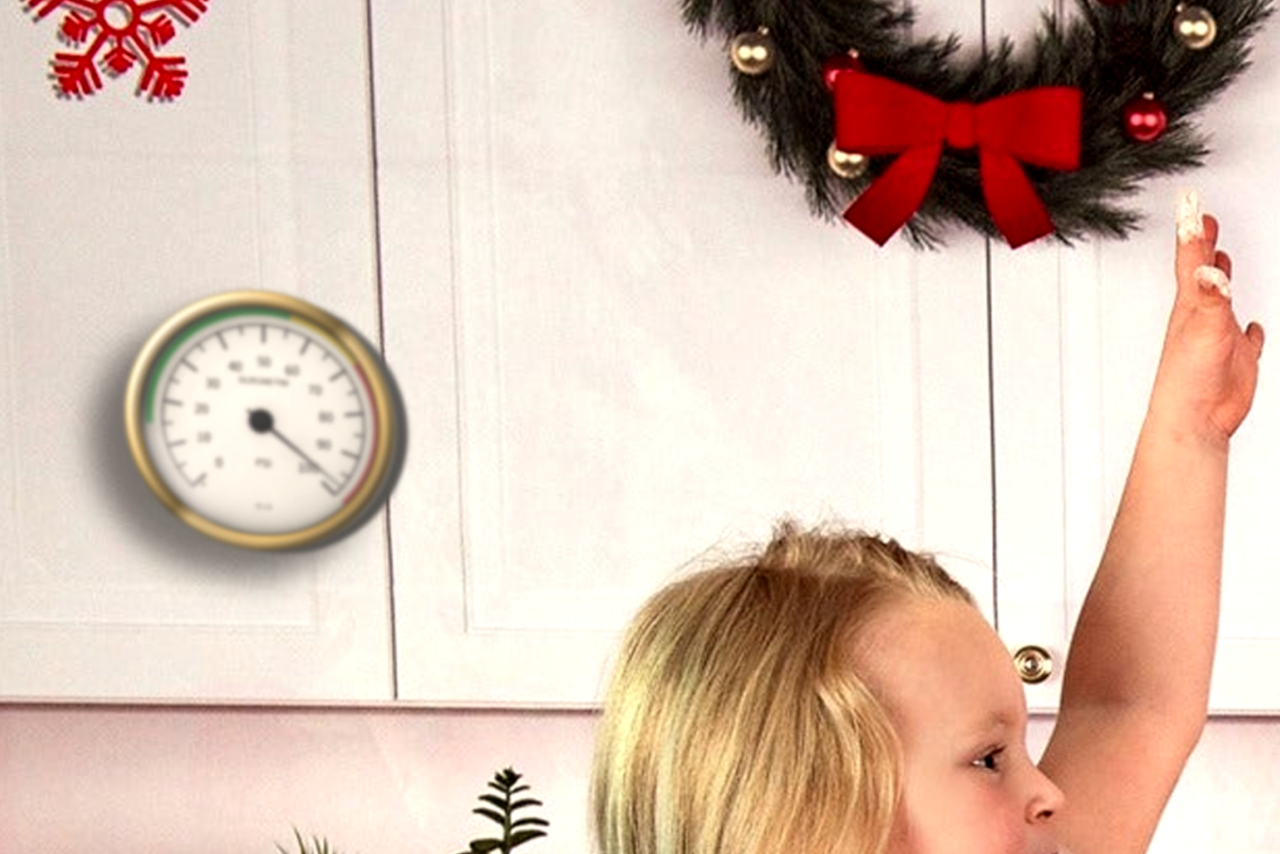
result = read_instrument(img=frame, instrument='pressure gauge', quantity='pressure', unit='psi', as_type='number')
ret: 97.5 psi
